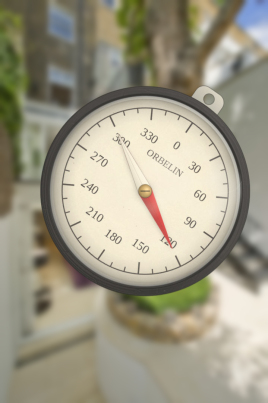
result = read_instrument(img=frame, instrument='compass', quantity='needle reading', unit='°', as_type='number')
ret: 120 °
